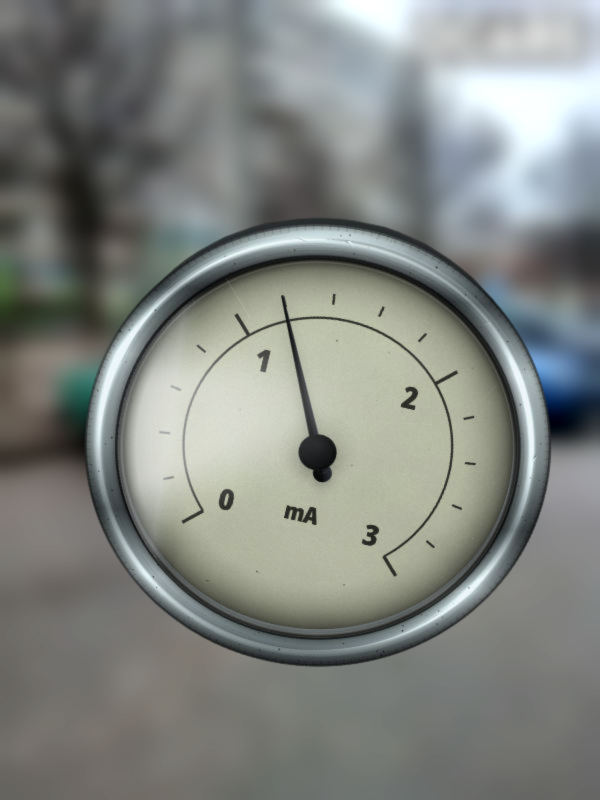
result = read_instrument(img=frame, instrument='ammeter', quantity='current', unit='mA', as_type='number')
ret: 1.2 mA
